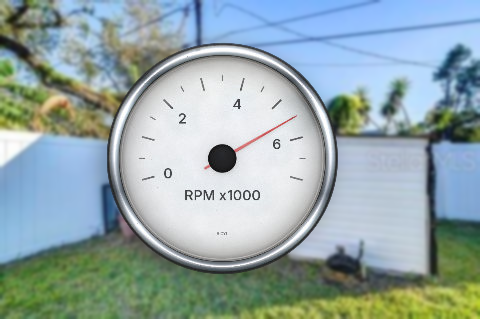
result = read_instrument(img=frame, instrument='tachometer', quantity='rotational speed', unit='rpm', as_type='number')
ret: 5500 rpm
